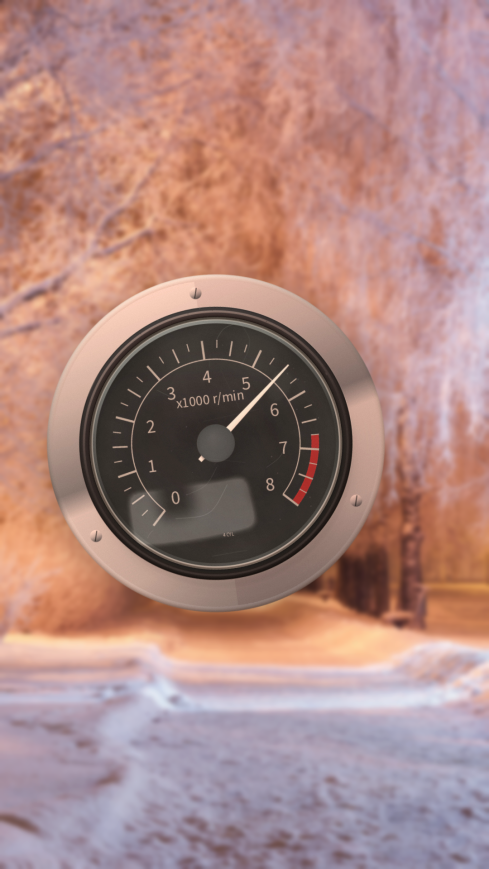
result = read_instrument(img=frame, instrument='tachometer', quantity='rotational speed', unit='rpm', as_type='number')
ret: 5500 rpm
